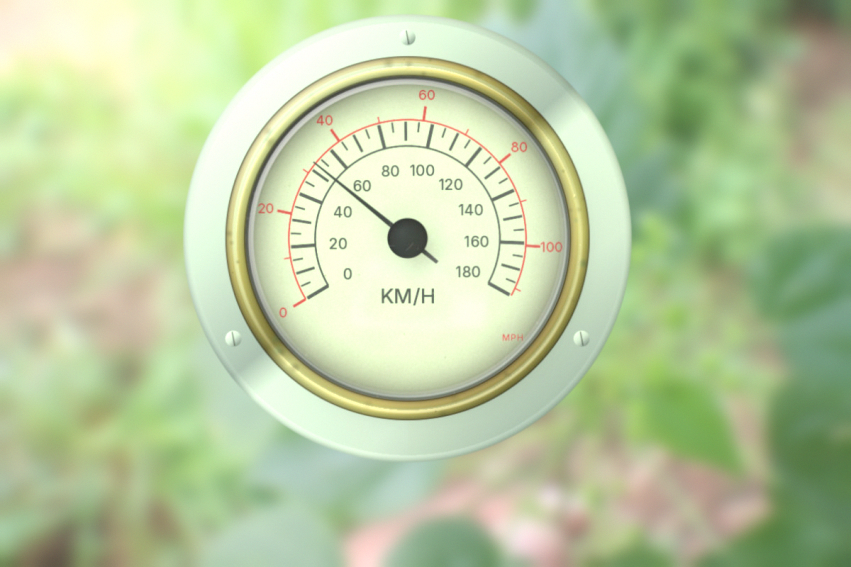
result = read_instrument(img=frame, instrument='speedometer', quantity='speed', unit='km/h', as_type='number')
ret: 52.5 km/h
